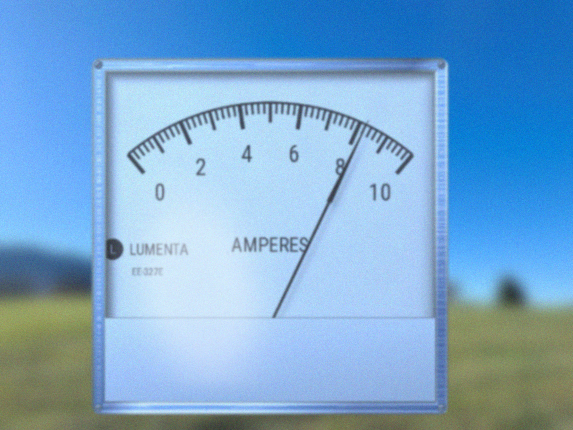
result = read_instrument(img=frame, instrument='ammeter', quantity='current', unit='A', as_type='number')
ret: 8.2 A
